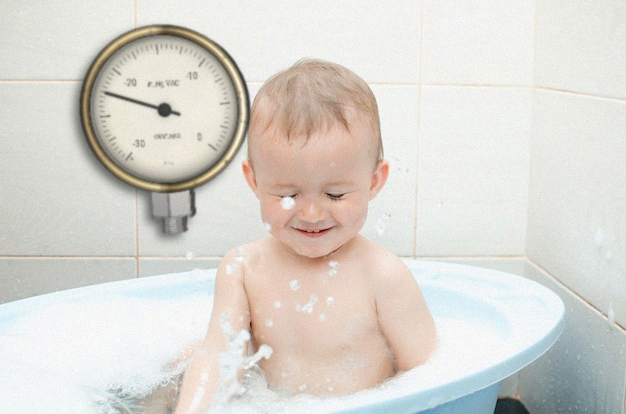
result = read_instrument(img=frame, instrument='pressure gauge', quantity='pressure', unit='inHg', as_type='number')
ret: -22.5 inHg
